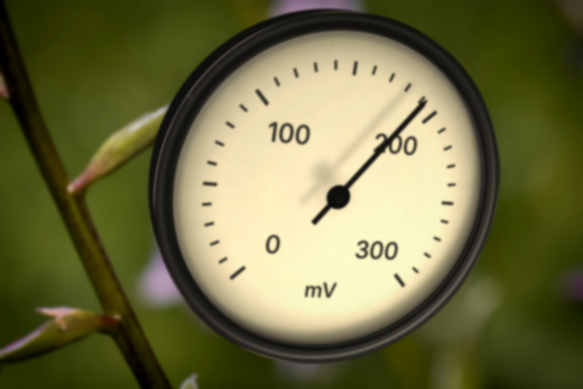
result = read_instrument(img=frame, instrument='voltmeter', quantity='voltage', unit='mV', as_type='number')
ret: 190 mV
